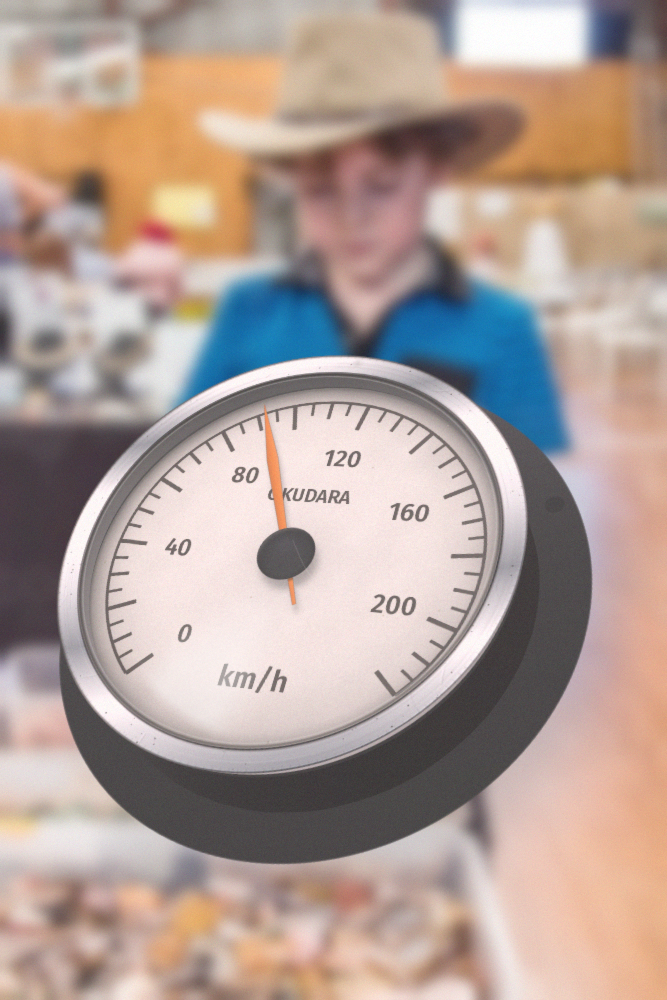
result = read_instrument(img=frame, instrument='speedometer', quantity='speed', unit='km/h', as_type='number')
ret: 92.5 km/h
